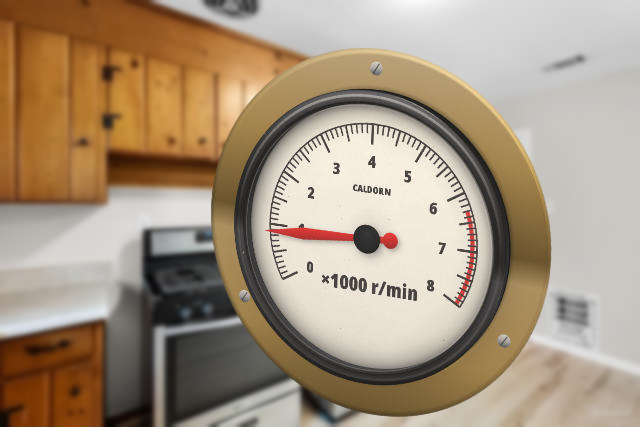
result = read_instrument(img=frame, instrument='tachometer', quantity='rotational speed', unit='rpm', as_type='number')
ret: 900 rpm
